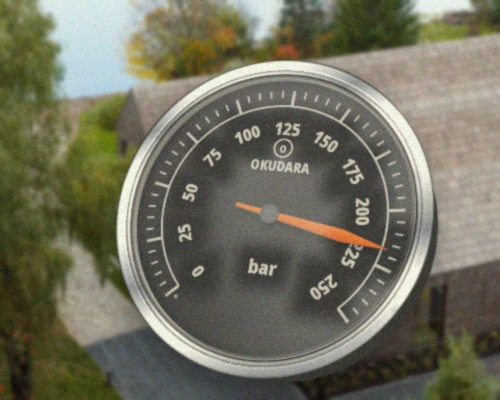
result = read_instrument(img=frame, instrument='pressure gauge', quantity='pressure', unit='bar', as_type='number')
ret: 217.5 bar
